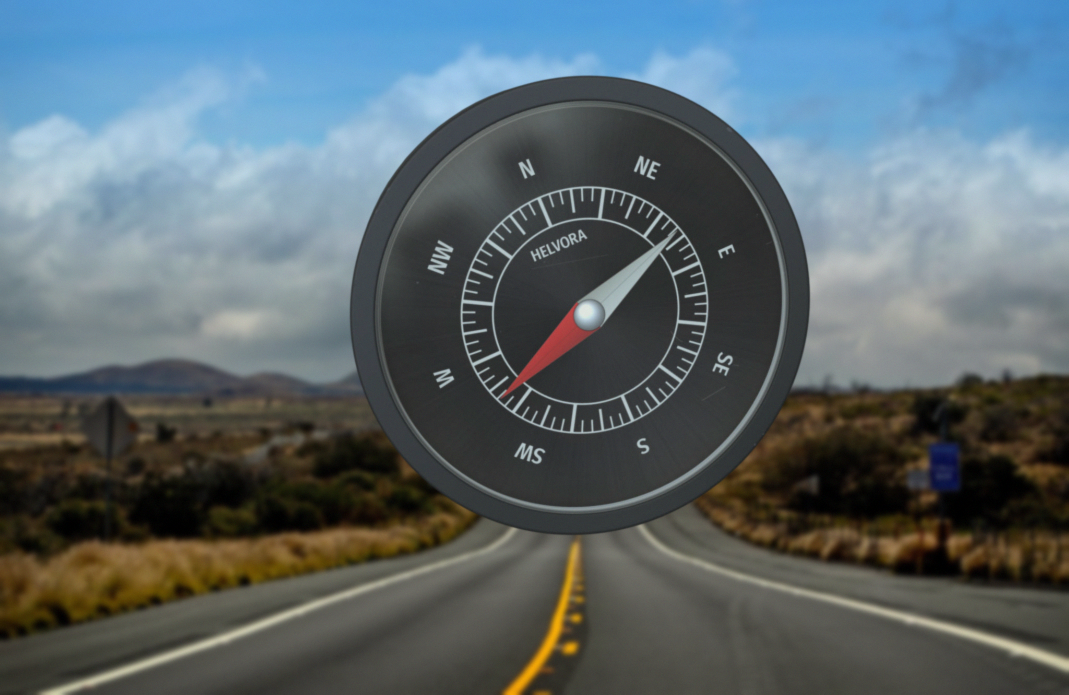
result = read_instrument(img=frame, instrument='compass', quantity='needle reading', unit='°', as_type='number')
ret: 250 °
